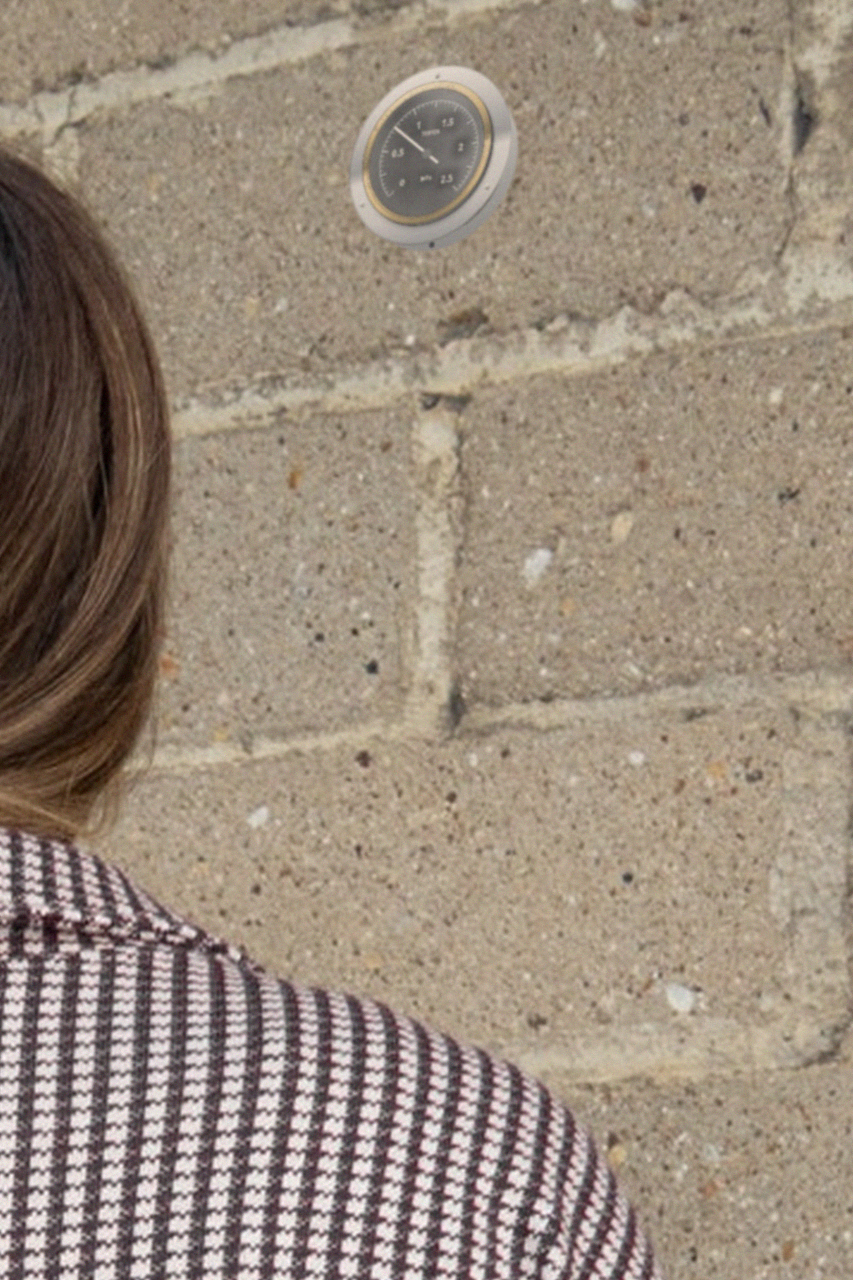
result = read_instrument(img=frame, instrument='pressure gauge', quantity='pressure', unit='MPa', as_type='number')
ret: 0.75 MPa
